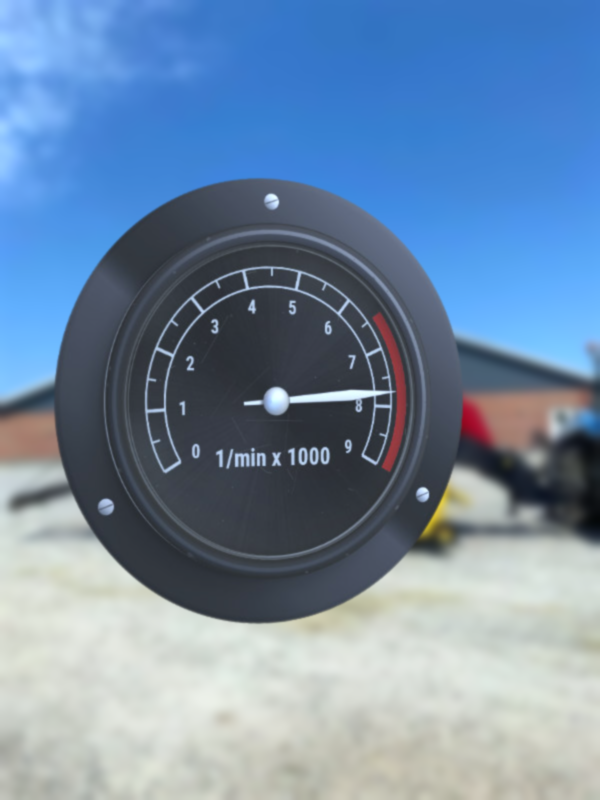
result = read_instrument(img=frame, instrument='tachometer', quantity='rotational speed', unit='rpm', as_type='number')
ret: 7750 rpm
